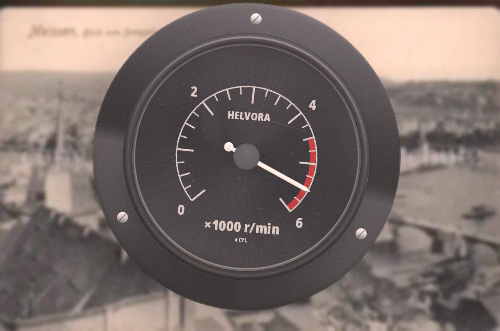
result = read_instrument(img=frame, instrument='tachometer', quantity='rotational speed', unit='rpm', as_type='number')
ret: 5500 rpm
